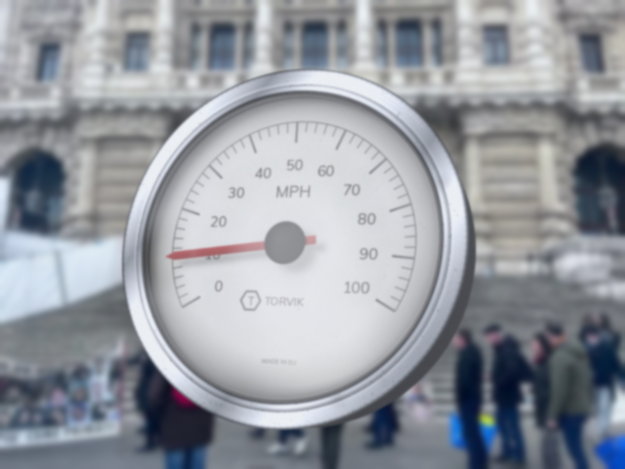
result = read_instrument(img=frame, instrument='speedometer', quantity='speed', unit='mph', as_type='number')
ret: 10 mph
